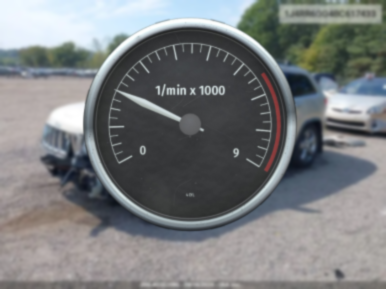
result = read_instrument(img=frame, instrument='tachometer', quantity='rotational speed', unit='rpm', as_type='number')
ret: 2000 rpm
